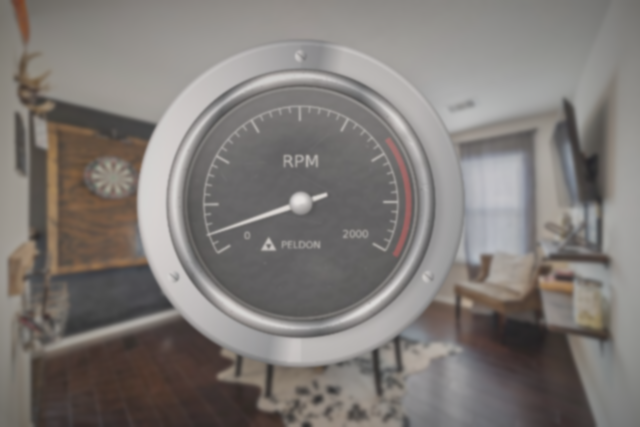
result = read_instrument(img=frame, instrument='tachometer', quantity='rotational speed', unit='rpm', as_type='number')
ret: 100 rpm
